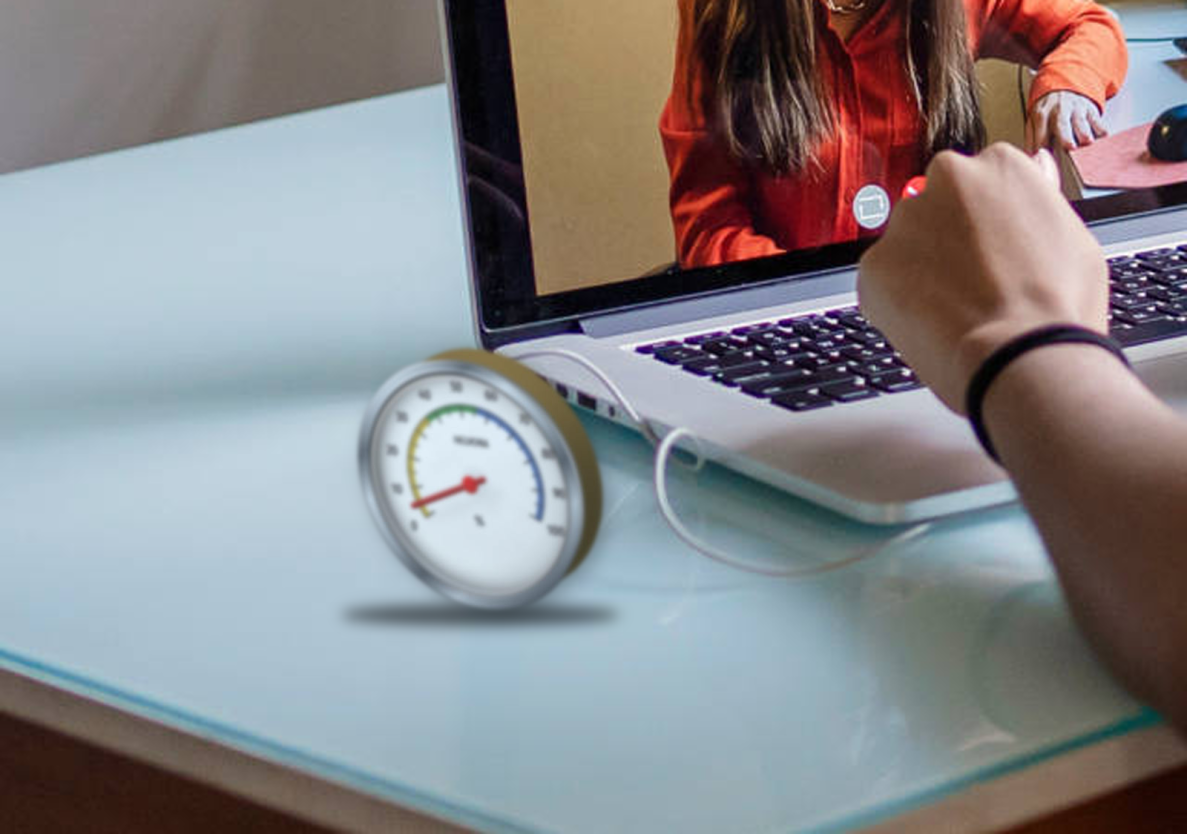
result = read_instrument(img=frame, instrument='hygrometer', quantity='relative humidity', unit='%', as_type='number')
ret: 5 %
